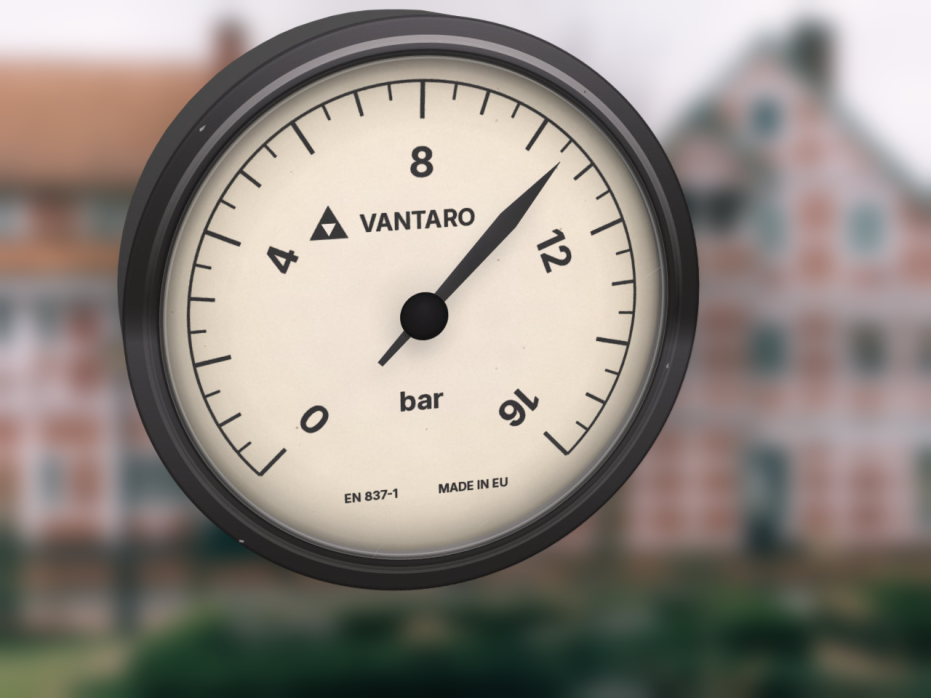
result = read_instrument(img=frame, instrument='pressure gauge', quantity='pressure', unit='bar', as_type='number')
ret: 10.5 bar
